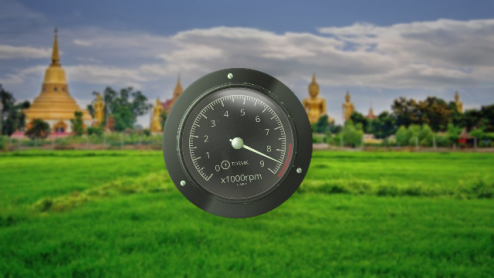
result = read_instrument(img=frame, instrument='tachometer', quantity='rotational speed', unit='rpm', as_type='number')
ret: 8500 rpm
